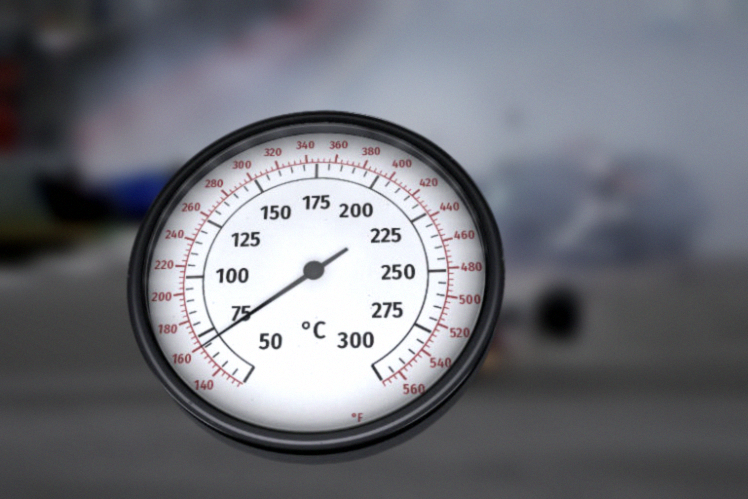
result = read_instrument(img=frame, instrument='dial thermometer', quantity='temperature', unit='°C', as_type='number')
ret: 70 °C
